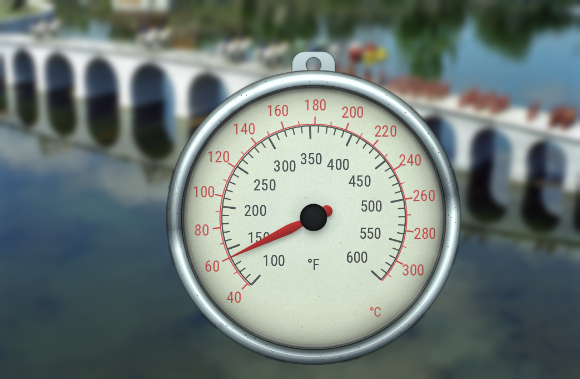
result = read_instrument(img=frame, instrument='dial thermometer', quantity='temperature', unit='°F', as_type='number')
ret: 140 °F
